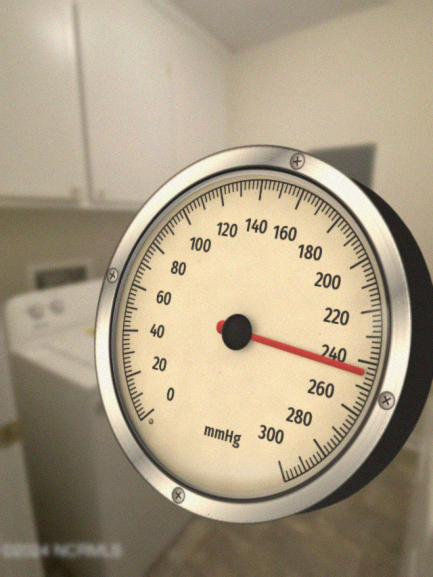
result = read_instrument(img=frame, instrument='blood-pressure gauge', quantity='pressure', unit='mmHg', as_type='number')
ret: 244 mmHg
